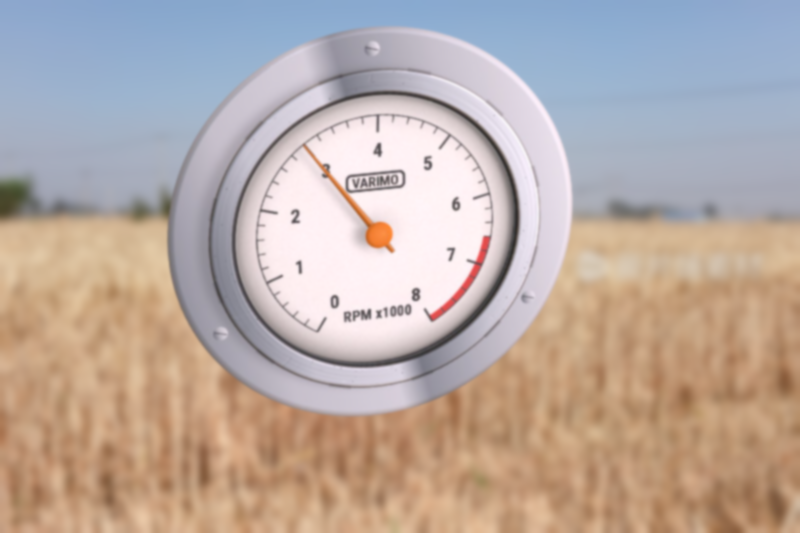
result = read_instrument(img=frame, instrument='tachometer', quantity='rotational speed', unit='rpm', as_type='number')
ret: 3000 rpm
